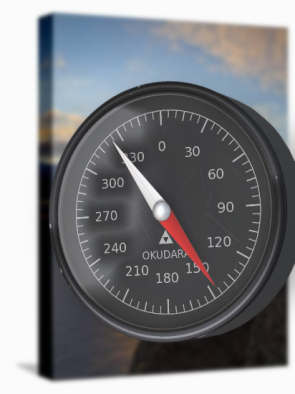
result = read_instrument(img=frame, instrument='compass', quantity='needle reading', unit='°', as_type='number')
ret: 145 °
